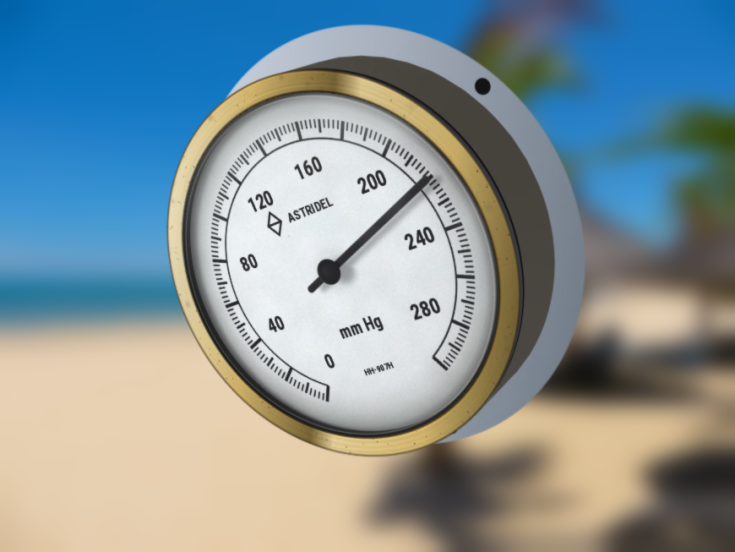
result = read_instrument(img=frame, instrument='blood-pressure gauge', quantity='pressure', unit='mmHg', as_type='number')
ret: 220 mmHg
